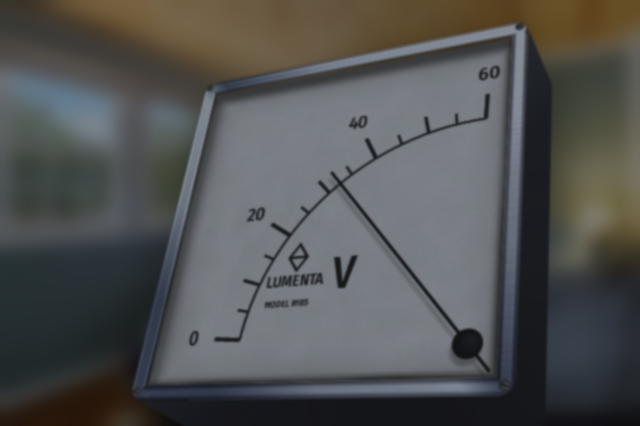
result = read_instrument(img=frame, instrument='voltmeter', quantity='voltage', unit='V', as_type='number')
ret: 32.5 V
